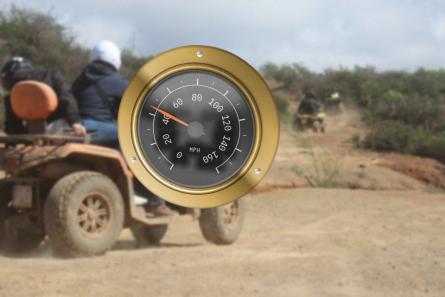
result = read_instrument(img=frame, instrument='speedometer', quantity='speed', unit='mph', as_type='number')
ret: 45 mph
